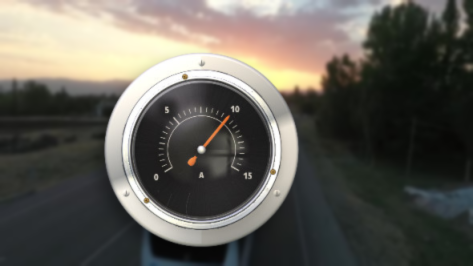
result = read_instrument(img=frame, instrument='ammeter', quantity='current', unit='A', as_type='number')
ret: 10 A
